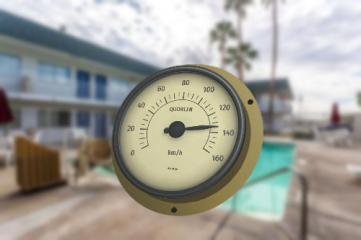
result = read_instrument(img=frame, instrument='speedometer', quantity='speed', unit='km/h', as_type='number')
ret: 135 km/h
